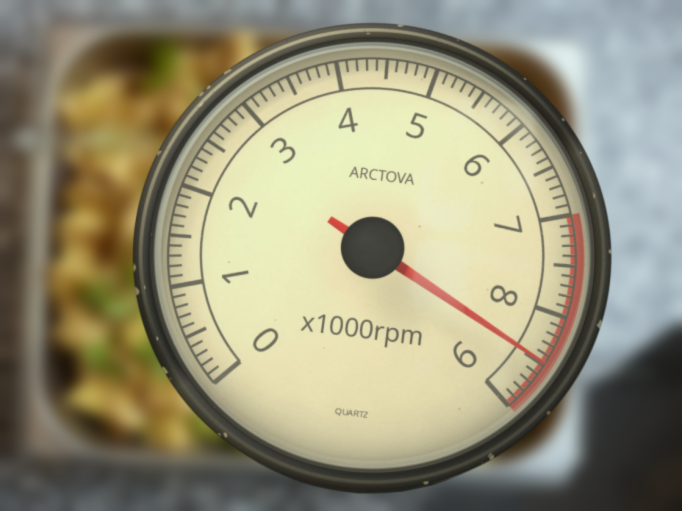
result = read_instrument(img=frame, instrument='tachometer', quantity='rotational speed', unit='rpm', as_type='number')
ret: 8500 rpm
